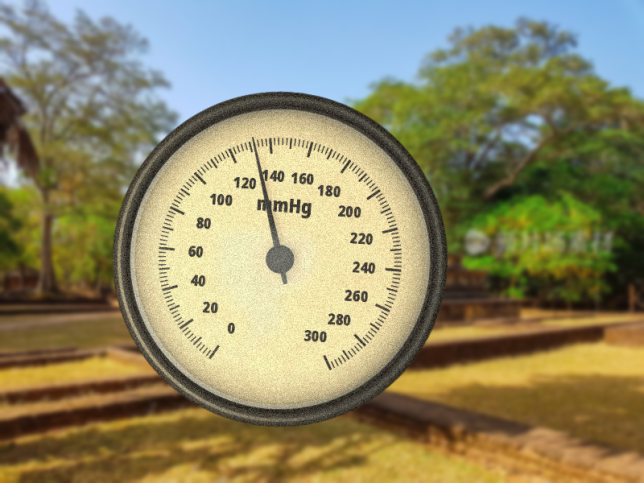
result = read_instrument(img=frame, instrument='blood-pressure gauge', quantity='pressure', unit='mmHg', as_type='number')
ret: 132 mmHg
